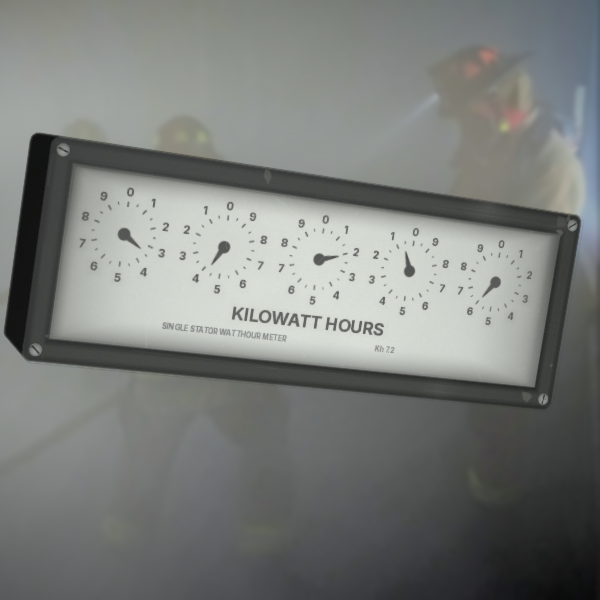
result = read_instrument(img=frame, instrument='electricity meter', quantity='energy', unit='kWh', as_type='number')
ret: 34206 kWh
